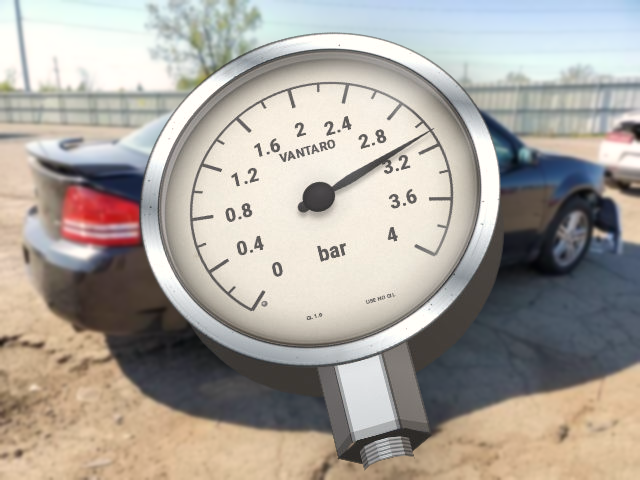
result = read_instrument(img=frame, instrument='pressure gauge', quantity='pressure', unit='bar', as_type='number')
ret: 3.1 bar
